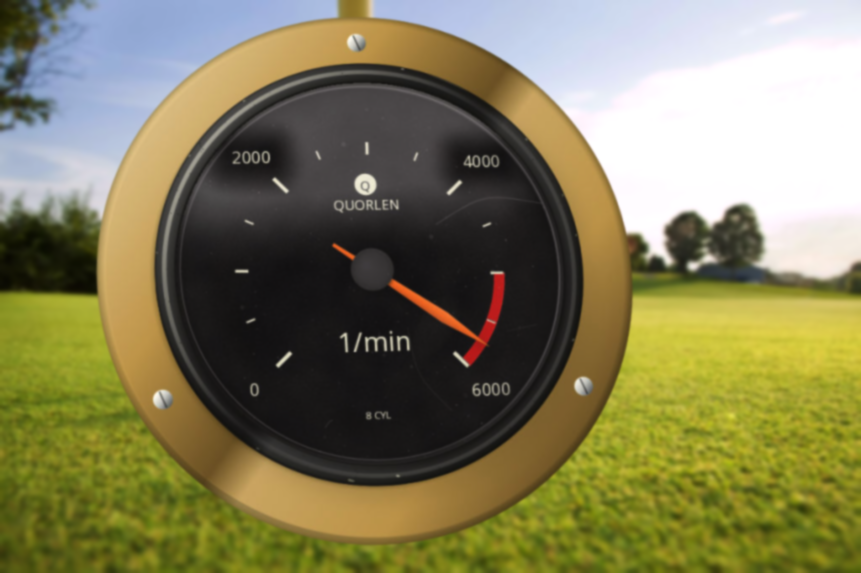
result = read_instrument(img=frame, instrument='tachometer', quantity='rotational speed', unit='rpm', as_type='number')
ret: 5750 rpm
